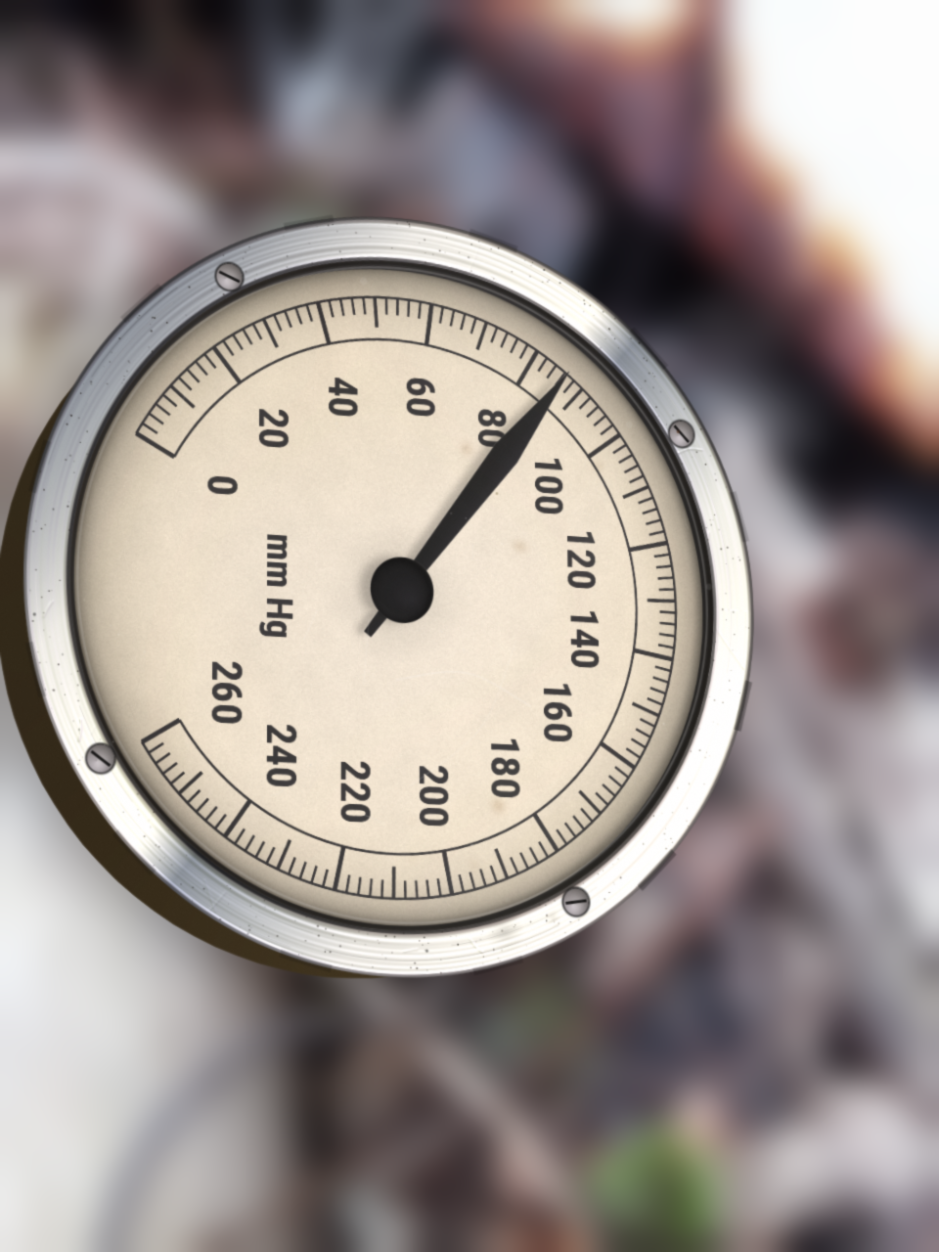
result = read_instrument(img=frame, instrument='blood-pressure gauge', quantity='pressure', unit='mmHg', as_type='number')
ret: 86 mmHg
